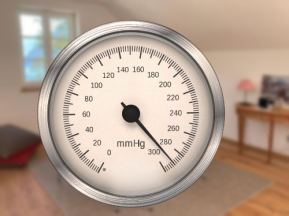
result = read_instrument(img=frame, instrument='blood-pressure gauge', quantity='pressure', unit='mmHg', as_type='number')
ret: 290 mmHg
